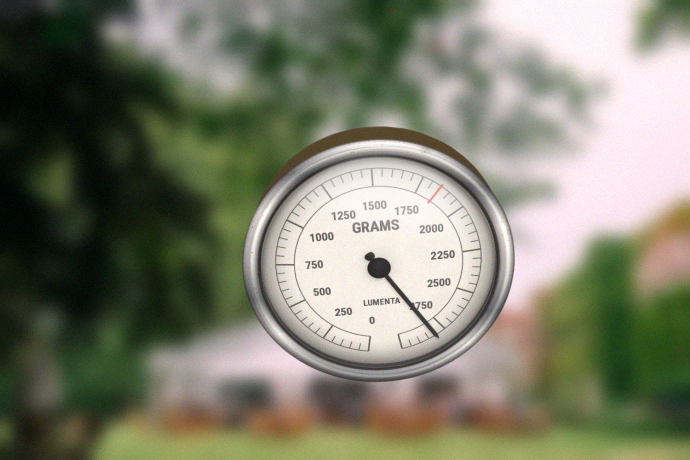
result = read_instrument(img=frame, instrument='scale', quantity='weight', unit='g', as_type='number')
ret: 2800 g
